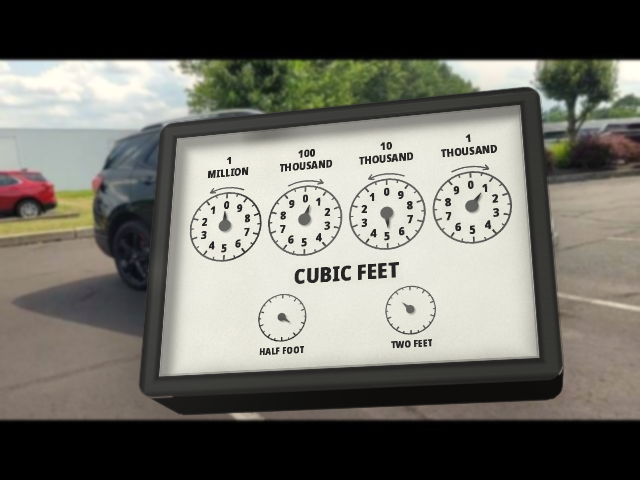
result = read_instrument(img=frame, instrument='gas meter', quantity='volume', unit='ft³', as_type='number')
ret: 5100 ft³
